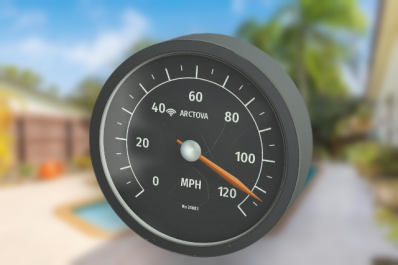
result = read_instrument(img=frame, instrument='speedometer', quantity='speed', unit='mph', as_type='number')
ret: 112.5 mph
